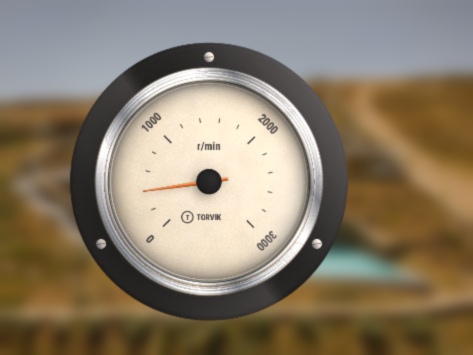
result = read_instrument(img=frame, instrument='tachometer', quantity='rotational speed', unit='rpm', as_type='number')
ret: 400 rpm
